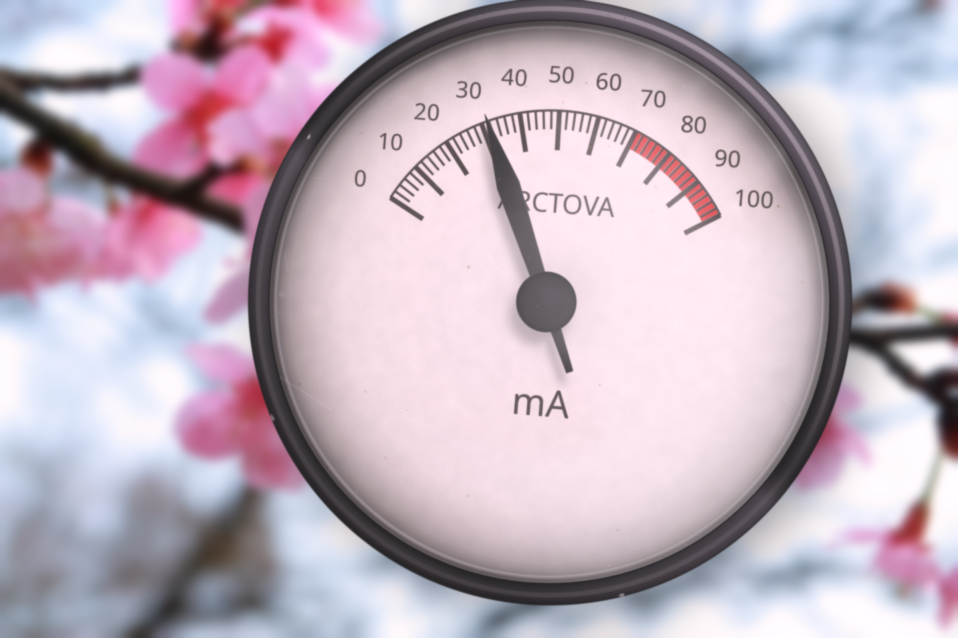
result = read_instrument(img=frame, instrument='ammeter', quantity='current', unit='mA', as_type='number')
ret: 32 mA
